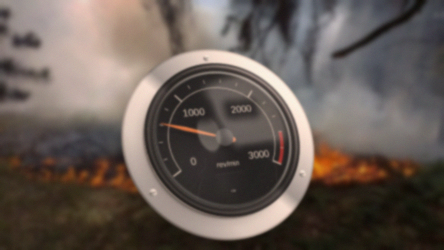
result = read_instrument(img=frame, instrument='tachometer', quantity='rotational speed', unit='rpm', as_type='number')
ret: 600 rpm
